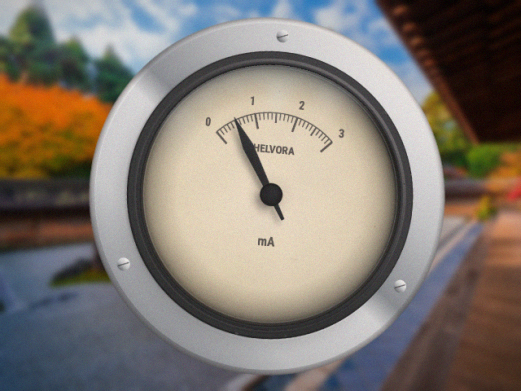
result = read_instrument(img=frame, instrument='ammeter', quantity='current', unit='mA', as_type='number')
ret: 0.5 mA
